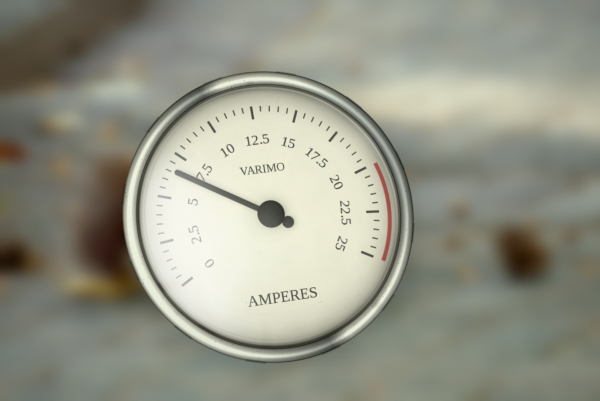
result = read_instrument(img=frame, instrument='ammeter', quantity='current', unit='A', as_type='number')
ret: 6.5 A
